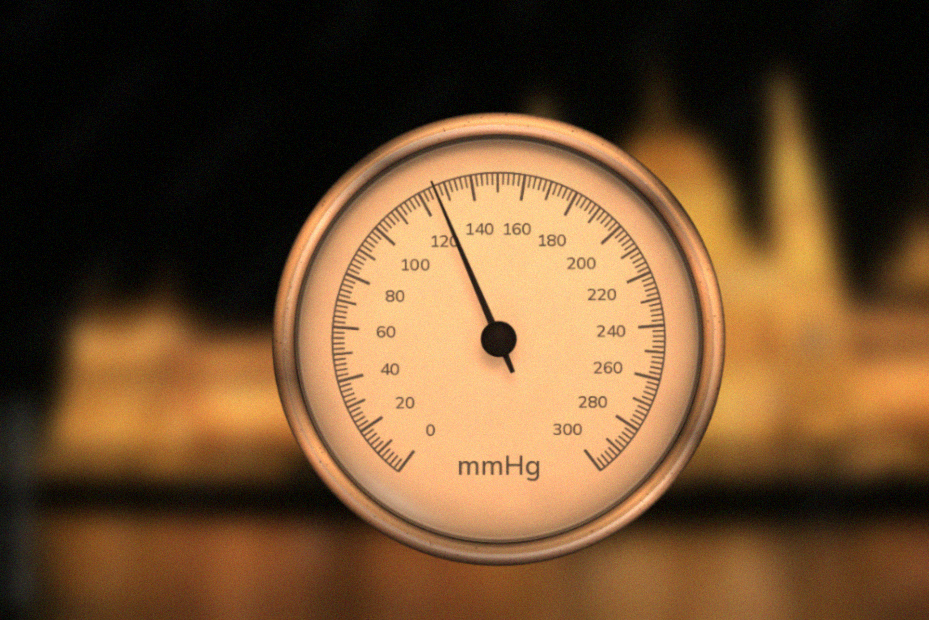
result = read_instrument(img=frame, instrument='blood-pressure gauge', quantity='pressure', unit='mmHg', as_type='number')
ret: 126 mmHg
